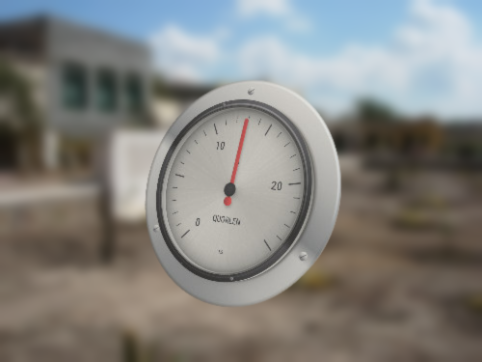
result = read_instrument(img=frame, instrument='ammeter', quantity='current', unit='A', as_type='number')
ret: 13 A
